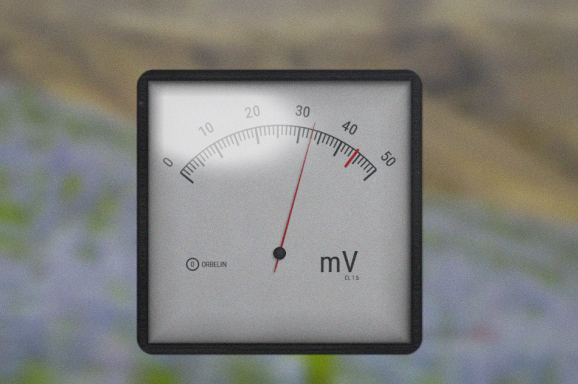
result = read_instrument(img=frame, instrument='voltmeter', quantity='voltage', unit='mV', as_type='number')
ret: 33 mV
